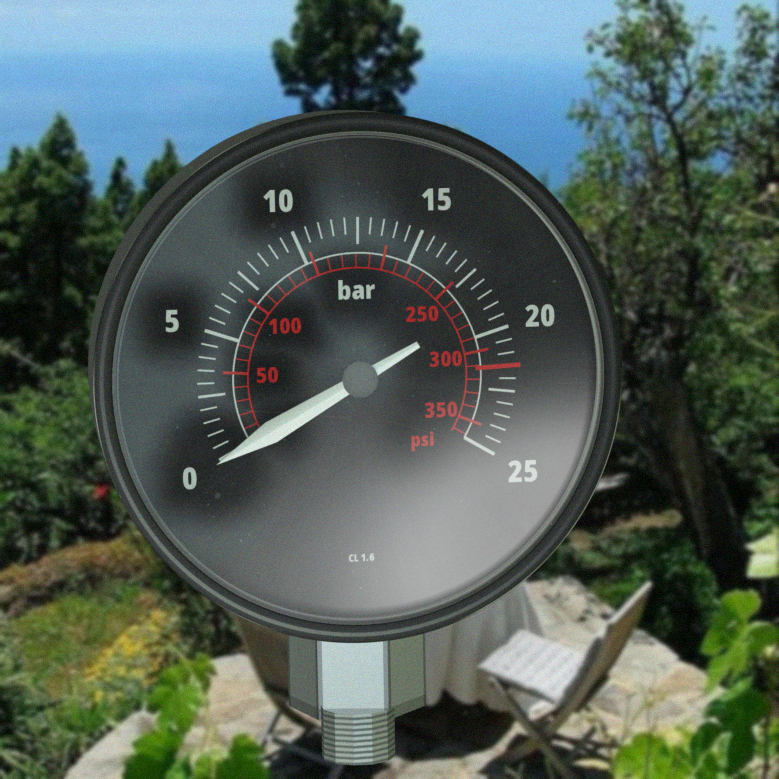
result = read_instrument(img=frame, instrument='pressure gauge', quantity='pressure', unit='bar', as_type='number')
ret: 0 bar
